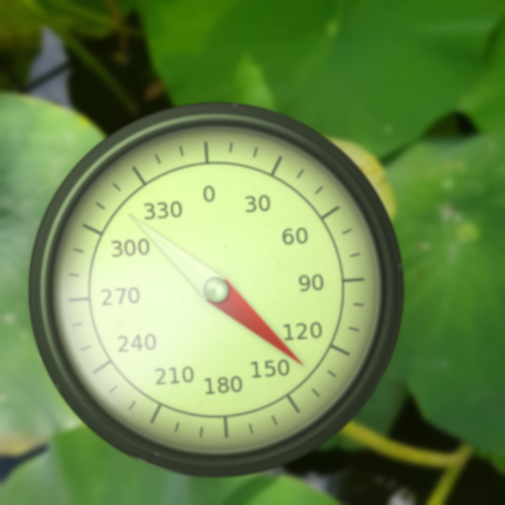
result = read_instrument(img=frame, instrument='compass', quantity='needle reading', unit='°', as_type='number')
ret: 135 °
